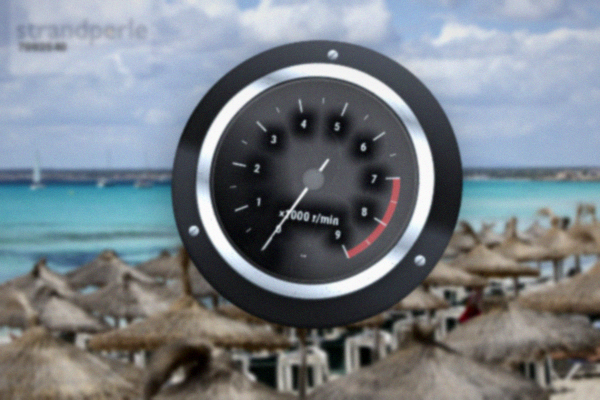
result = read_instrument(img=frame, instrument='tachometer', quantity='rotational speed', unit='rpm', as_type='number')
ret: 0 rpm
